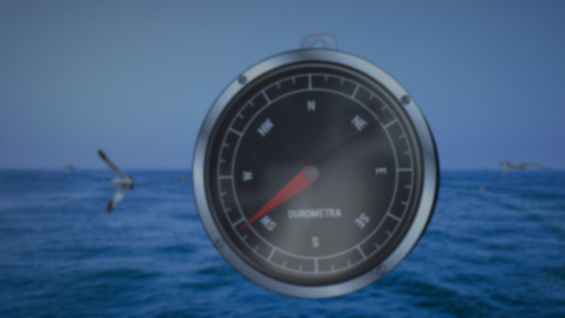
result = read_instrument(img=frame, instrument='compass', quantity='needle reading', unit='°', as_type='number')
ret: 235 °
